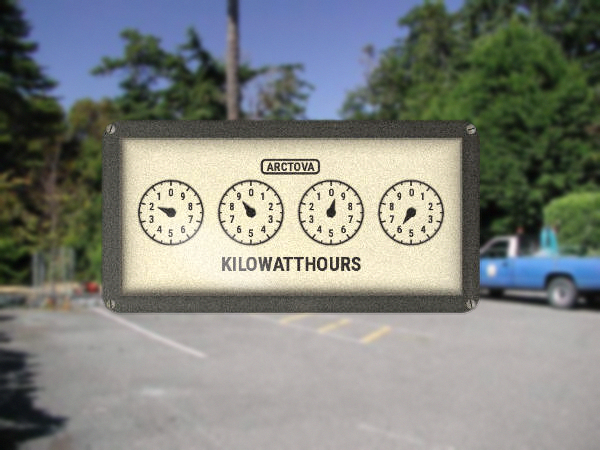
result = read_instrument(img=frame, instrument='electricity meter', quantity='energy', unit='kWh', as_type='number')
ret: 1896 kWh
